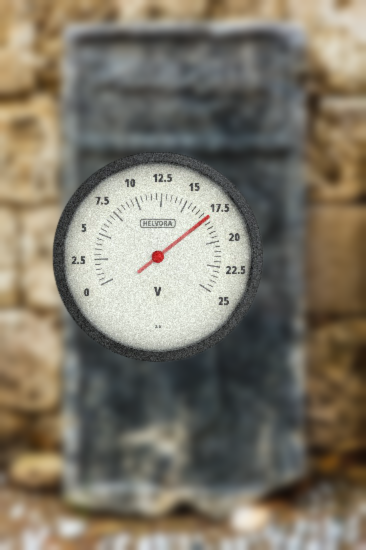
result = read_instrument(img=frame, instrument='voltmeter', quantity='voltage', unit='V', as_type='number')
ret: 17.5 V
